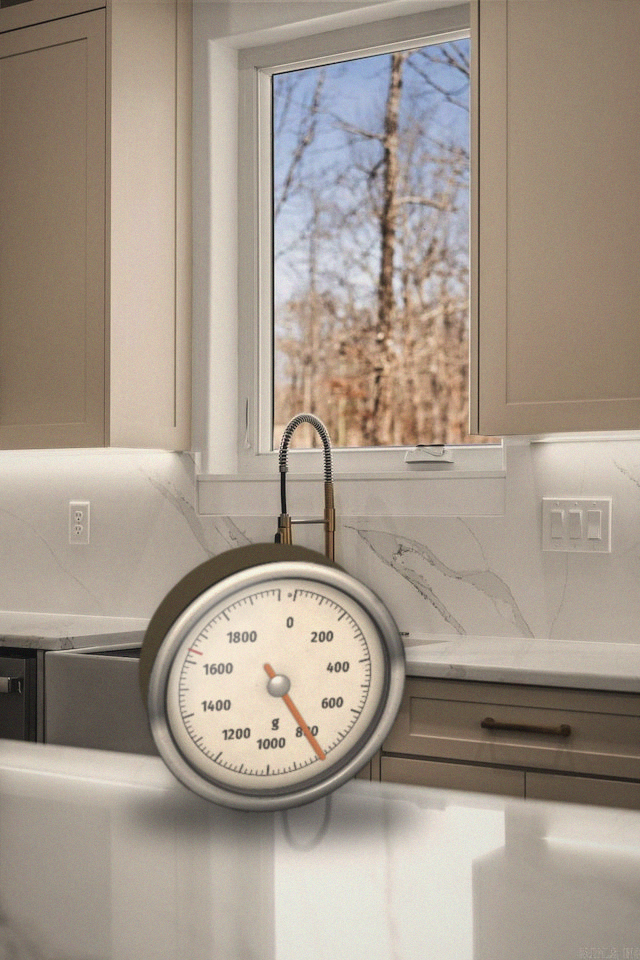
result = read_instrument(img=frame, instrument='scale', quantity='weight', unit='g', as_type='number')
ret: 800 g
